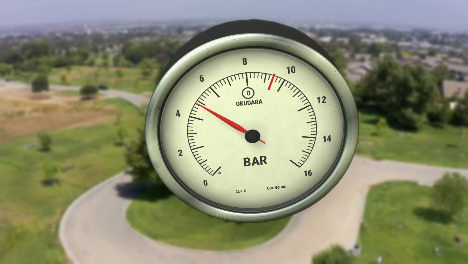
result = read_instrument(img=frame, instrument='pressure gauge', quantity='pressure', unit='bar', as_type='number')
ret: 5 bar
